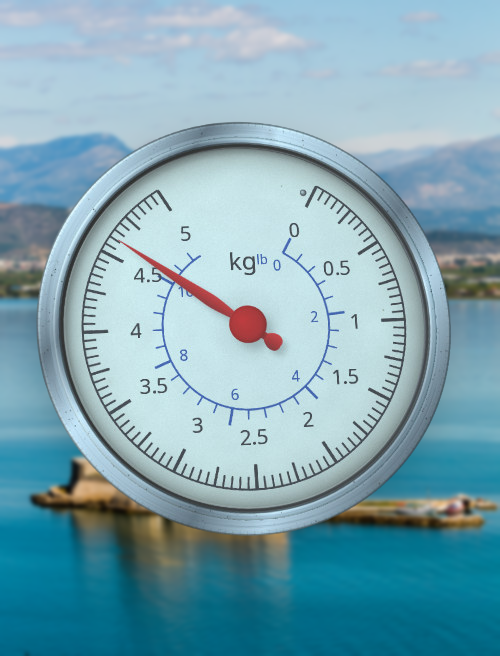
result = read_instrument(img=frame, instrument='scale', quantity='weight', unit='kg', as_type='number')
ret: 4.6 kg
